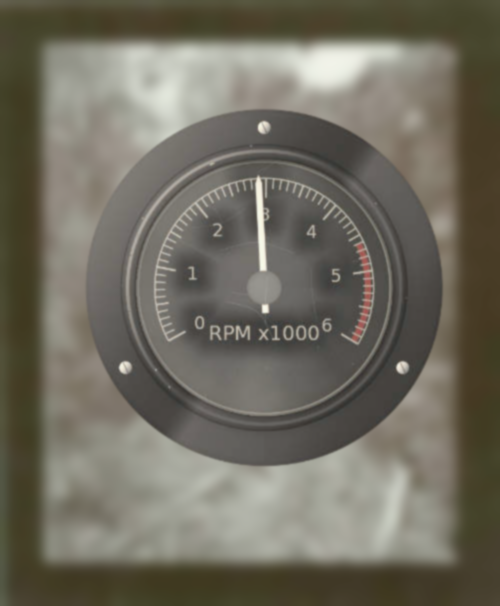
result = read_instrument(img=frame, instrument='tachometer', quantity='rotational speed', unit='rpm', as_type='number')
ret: 2900 rpm
